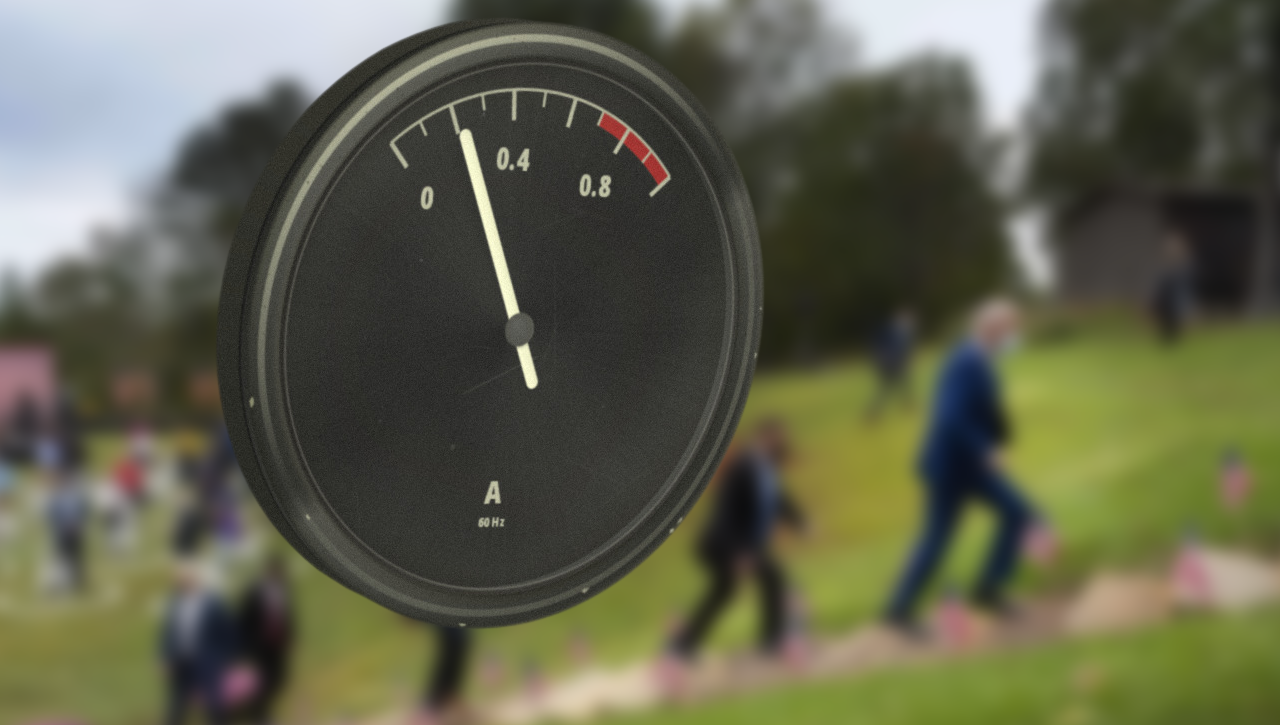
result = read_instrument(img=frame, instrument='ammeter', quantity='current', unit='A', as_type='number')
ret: 0.2 A
